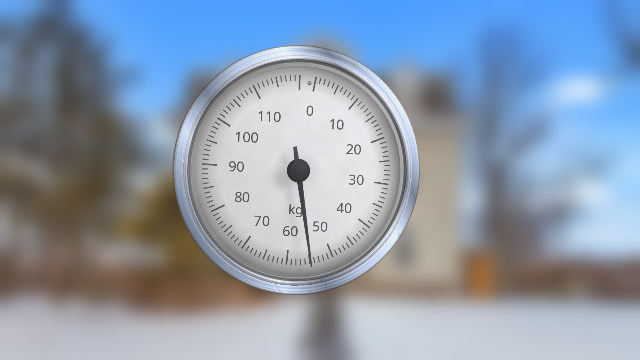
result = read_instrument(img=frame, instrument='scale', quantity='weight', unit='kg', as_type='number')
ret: 55 kg
